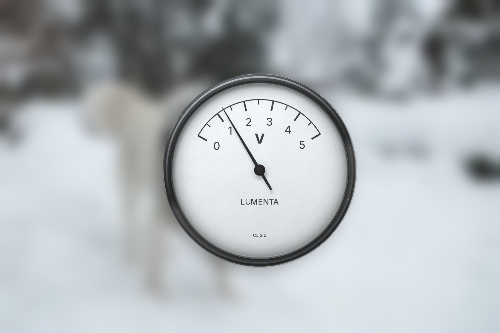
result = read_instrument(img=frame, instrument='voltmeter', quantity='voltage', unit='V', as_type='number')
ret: 1.25 V
